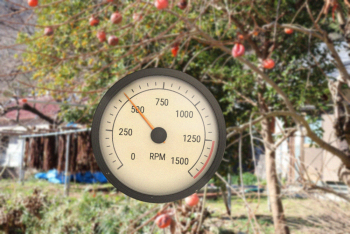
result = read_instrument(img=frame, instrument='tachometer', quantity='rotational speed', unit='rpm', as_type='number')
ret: 500 rpm
